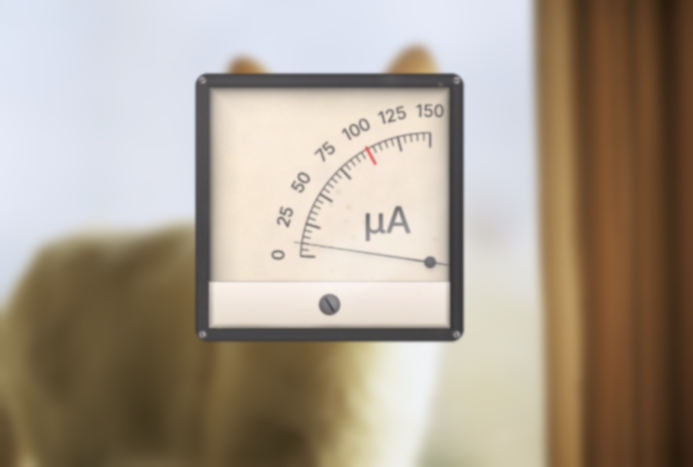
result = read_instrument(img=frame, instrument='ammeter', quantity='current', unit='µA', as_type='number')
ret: 10 µA
